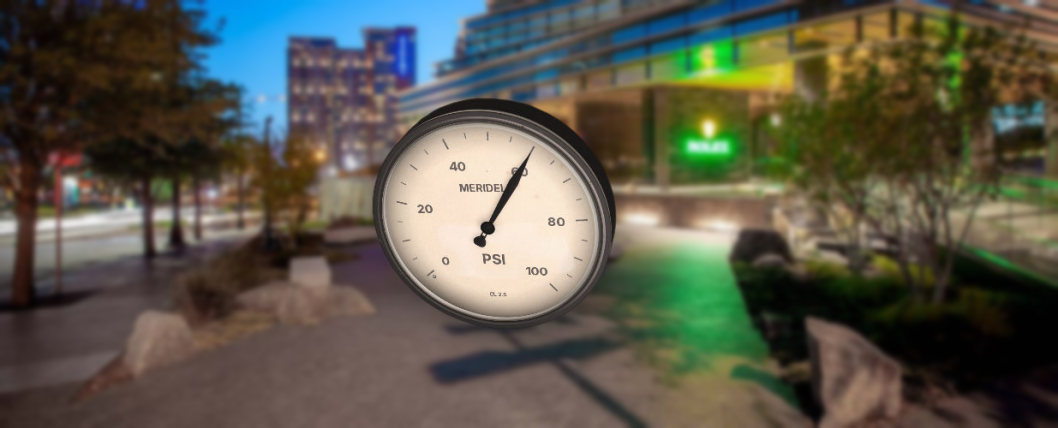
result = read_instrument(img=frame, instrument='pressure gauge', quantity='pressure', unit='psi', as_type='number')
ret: 60 psi
